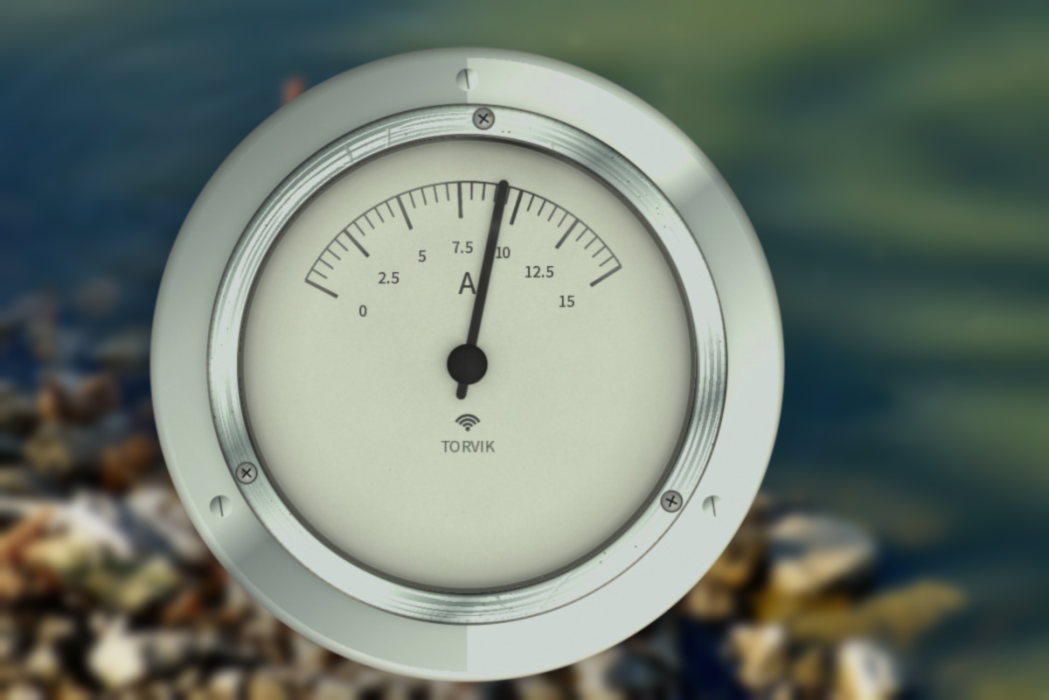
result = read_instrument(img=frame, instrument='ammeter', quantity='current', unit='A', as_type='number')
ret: 9.25 A
